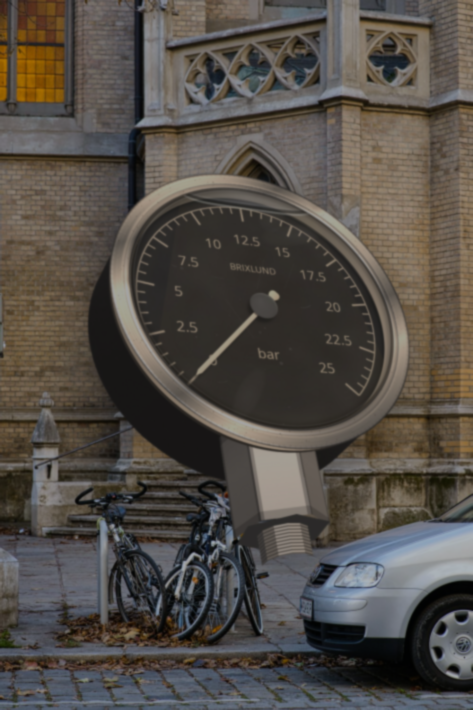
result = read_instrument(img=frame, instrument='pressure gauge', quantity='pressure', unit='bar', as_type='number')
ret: 0 bar
